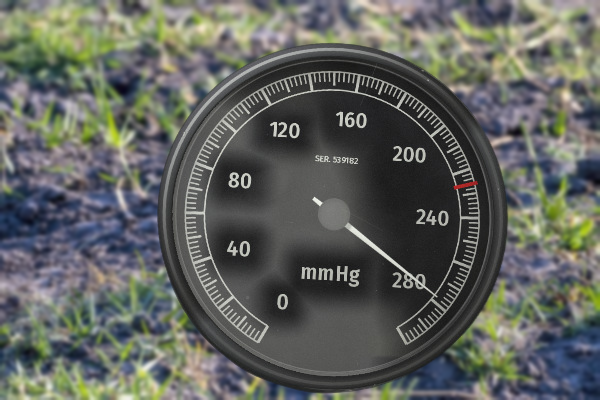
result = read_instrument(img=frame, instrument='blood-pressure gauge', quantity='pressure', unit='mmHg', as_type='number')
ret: 278 mmHg
